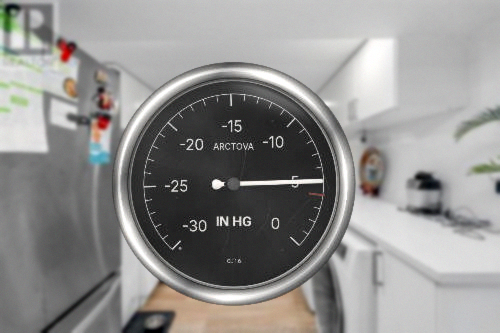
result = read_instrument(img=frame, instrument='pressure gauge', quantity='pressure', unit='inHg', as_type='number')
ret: -5 inHg
